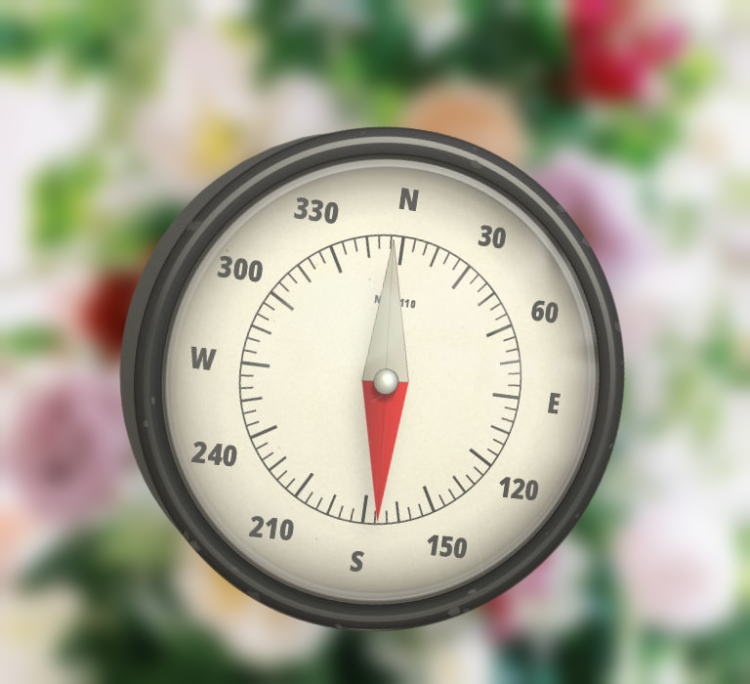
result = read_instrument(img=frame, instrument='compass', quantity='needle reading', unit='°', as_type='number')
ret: 175 °
